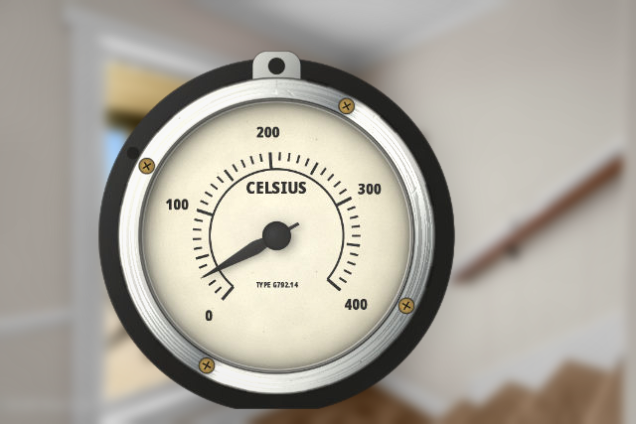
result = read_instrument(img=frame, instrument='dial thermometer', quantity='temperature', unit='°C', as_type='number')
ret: 30 °C
